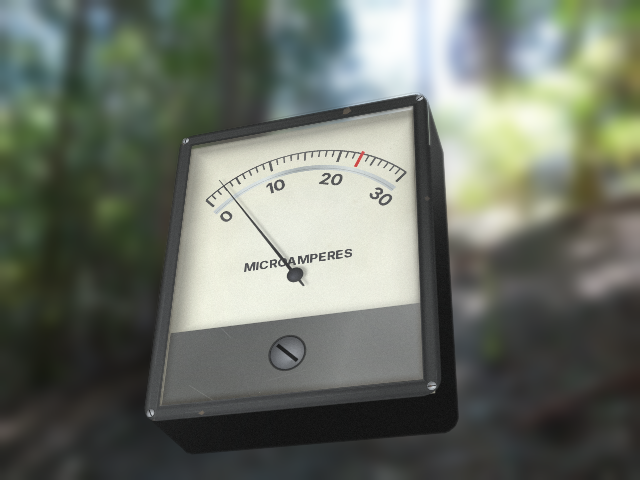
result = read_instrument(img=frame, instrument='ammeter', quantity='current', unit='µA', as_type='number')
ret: 3 µA
